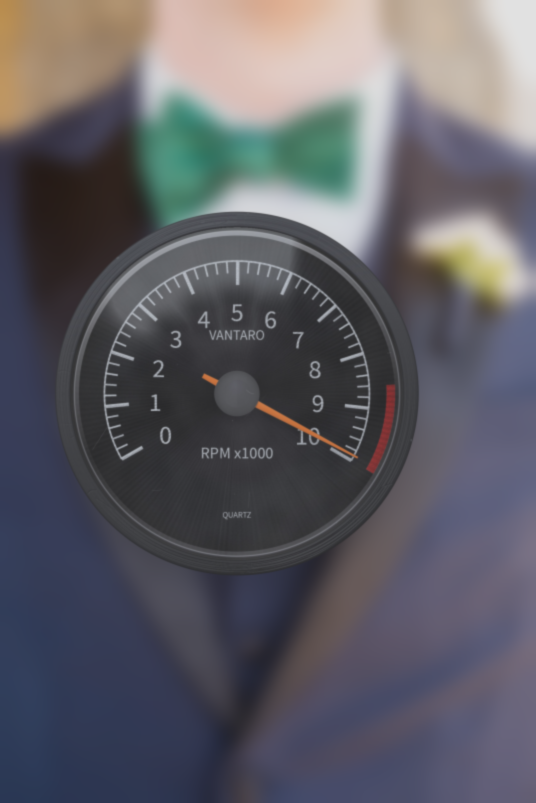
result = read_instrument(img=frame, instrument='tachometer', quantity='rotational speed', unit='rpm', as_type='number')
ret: 9900 rpm
